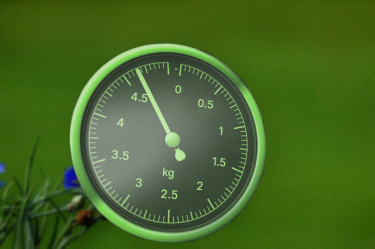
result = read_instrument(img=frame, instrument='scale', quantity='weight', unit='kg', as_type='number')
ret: 4.65 kg
